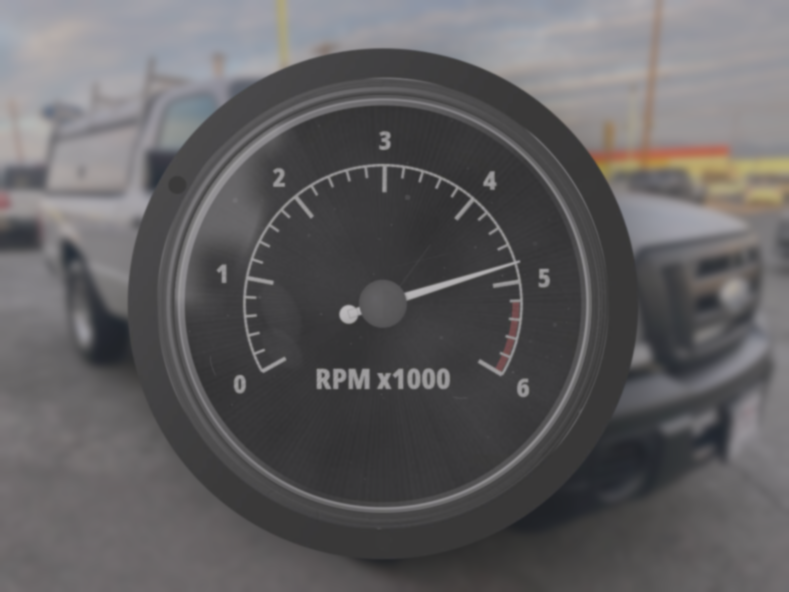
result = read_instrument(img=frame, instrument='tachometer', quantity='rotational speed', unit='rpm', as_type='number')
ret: 4800 rpm
